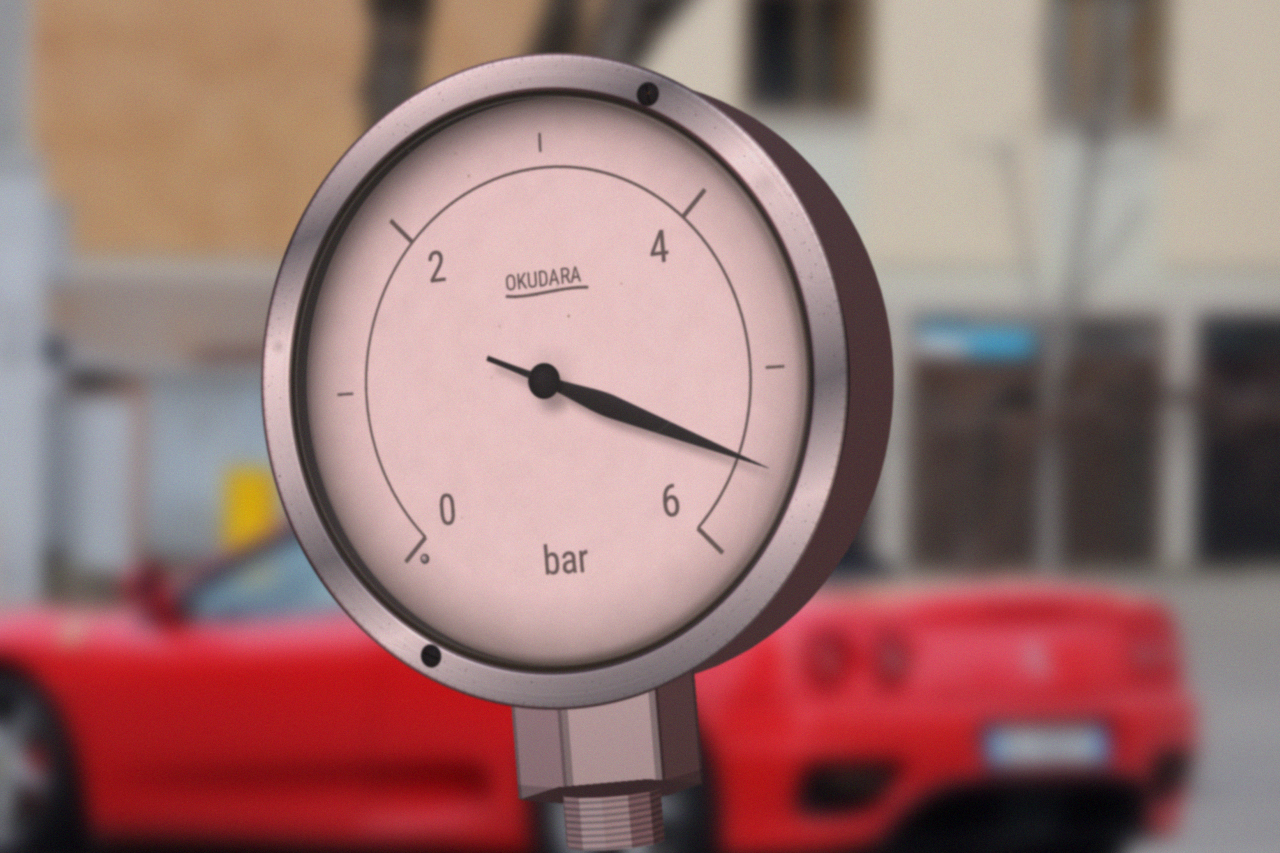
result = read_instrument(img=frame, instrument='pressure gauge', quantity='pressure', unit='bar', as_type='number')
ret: 5.5 bar
